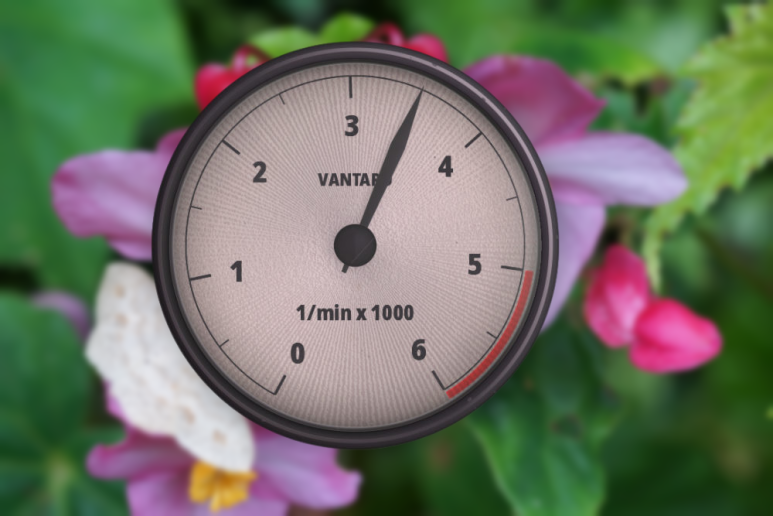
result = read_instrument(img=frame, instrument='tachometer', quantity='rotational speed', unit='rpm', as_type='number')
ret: 3500 rpm
